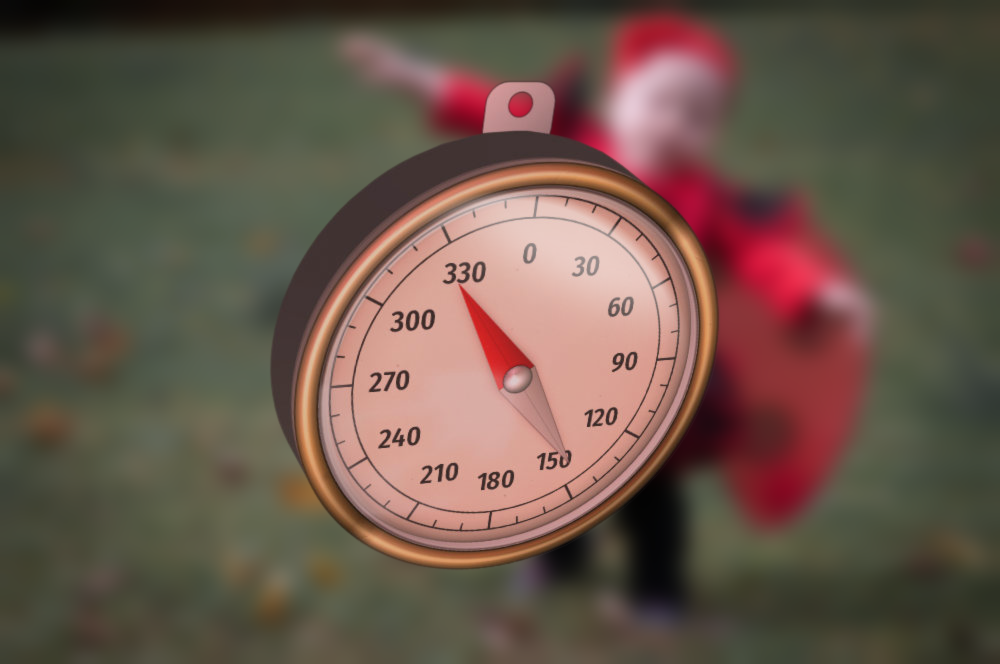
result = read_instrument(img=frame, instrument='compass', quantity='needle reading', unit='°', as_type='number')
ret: 325 °
